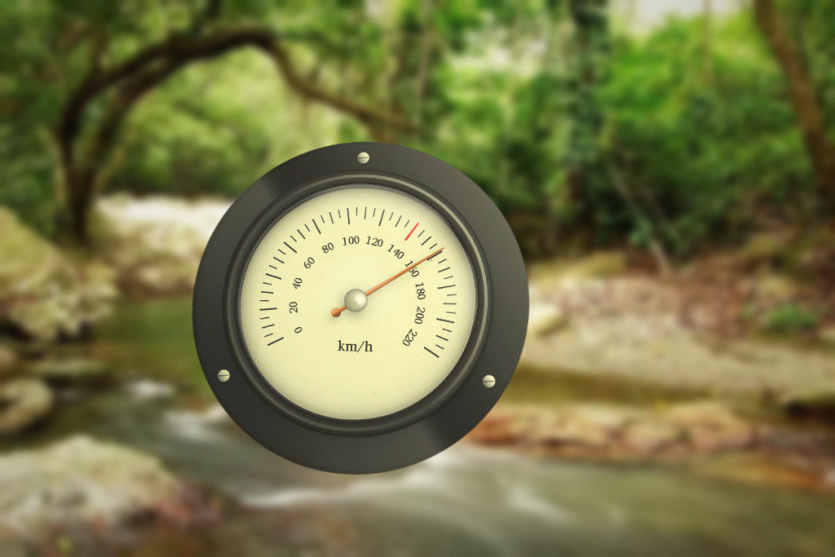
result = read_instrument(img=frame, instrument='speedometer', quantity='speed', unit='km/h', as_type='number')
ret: 160 km/h
